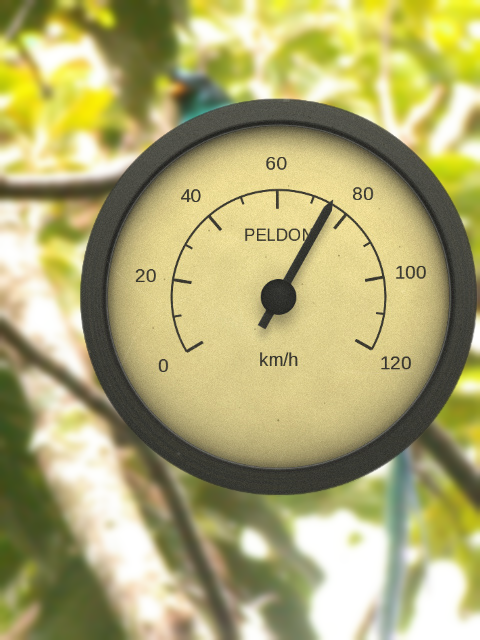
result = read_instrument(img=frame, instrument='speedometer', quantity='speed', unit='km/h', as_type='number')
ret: 75 km/h
